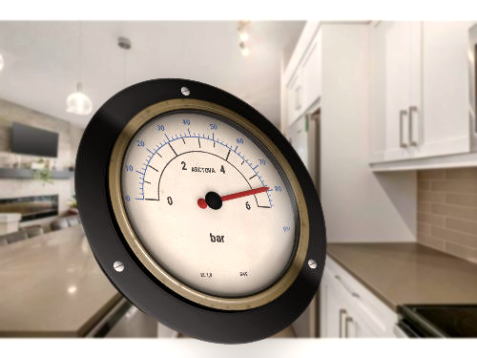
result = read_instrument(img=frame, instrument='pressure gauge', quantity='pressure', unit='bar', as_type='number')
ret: 5.5 bar
